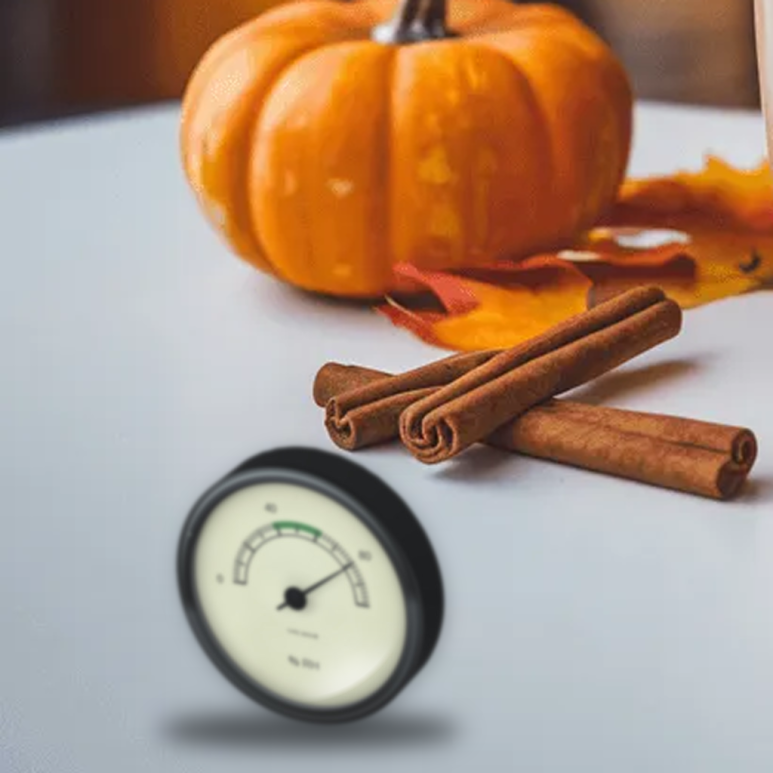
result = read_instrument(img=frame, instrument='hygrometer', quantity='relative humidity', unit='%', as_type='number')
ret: 80 %
